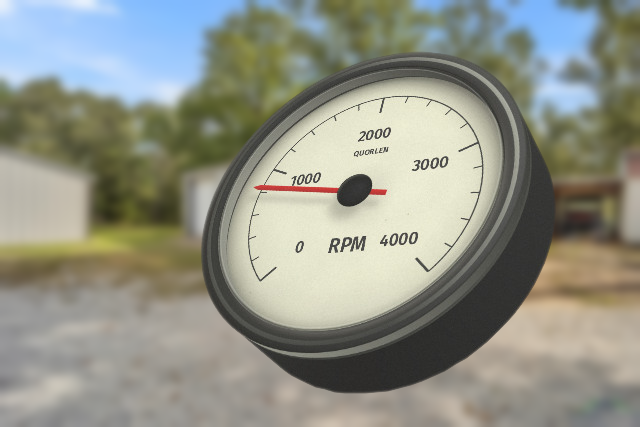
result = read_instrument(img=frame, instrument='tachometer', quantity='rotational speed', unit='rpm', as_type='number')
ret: 800 rpm
